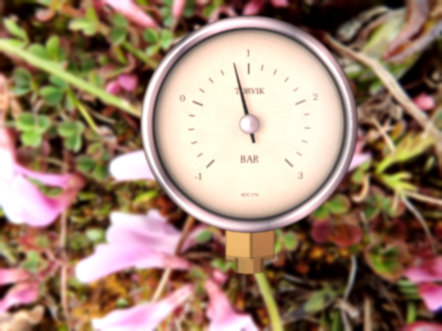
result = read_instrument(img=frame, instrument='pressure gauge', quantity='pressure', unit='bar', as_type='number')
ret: 0.8 bar
